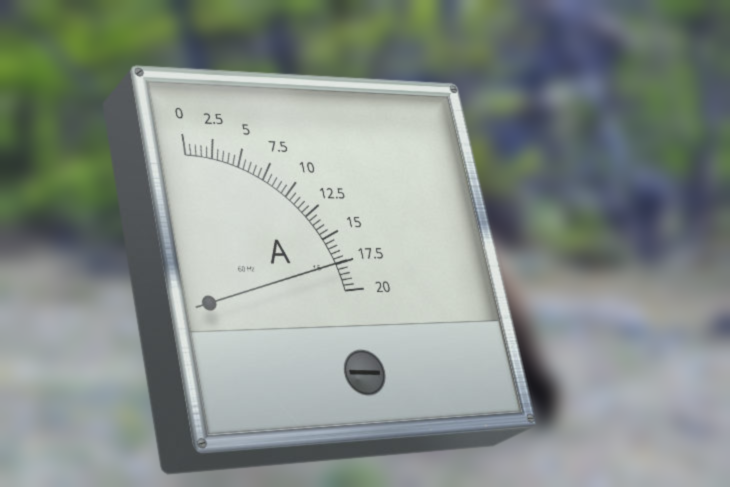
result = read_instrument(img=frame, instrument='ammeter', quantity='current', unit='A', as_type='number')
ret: 17.5 A
